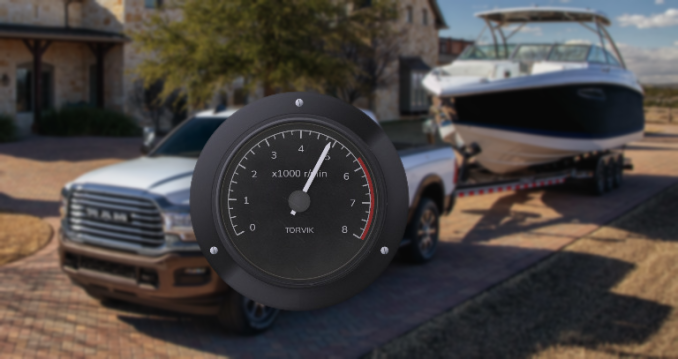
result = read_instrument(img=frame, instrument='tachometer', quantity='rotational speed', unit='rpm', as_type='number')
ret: 4875 rpm
